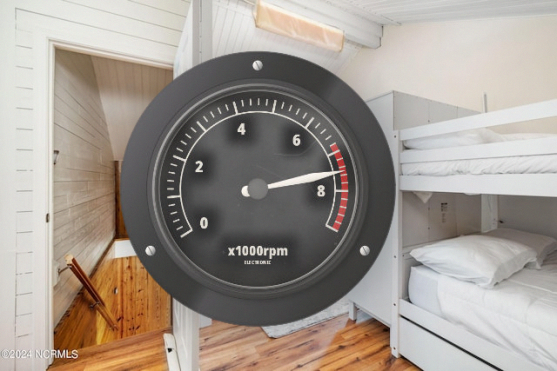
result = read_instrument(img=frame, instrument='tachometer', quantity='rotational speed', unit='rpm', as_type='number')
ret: 7500 rpm
